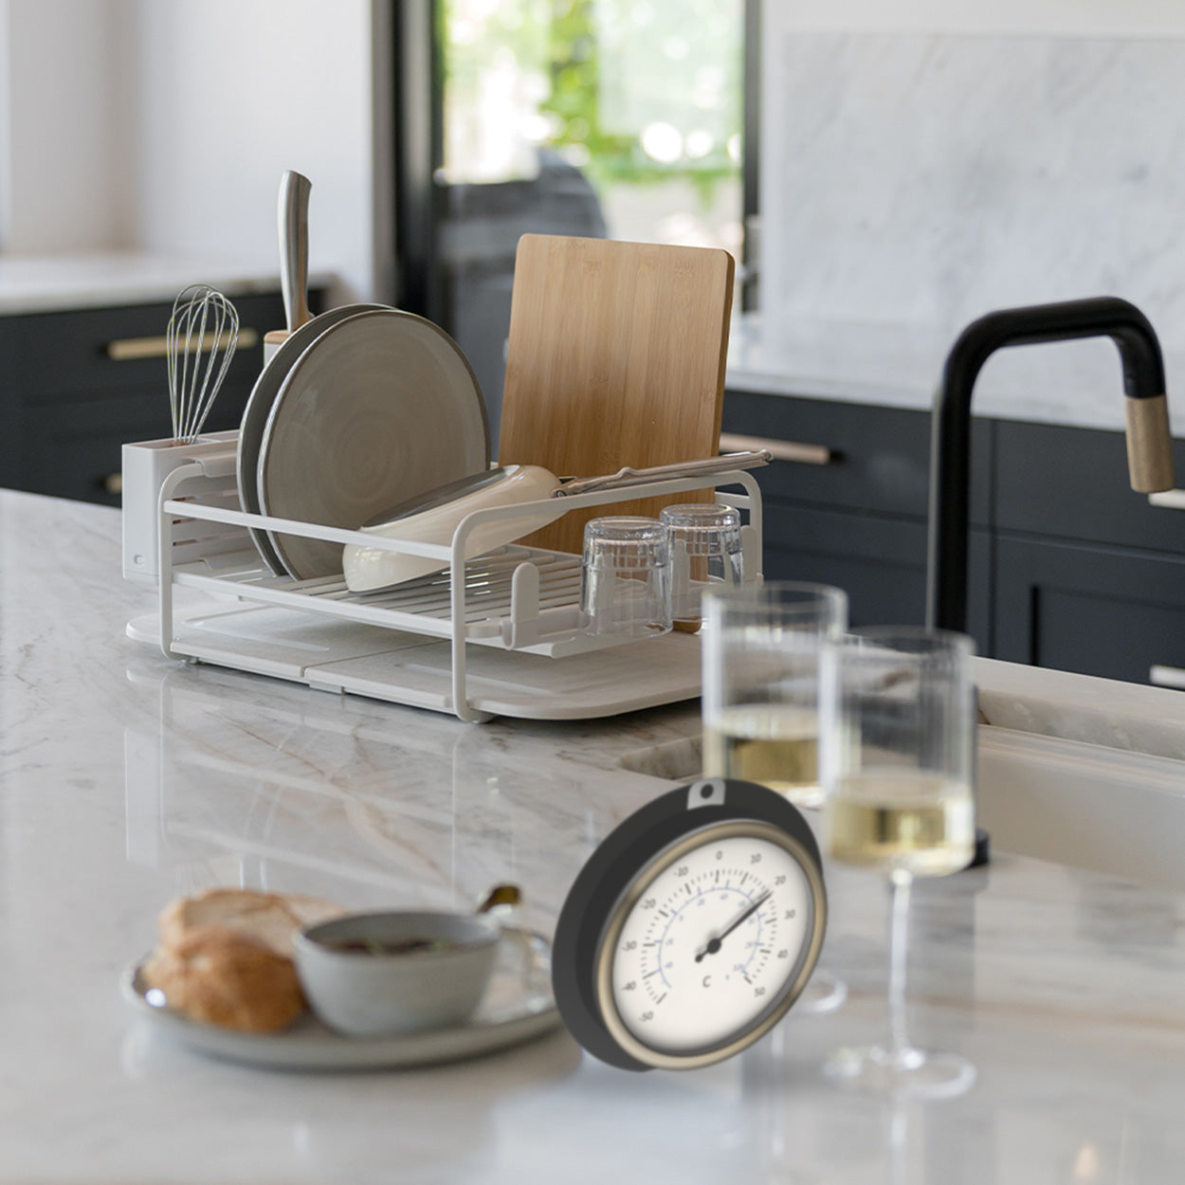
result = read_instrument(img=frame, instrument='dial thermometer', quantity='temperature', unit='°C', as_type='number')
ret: 20 °C
